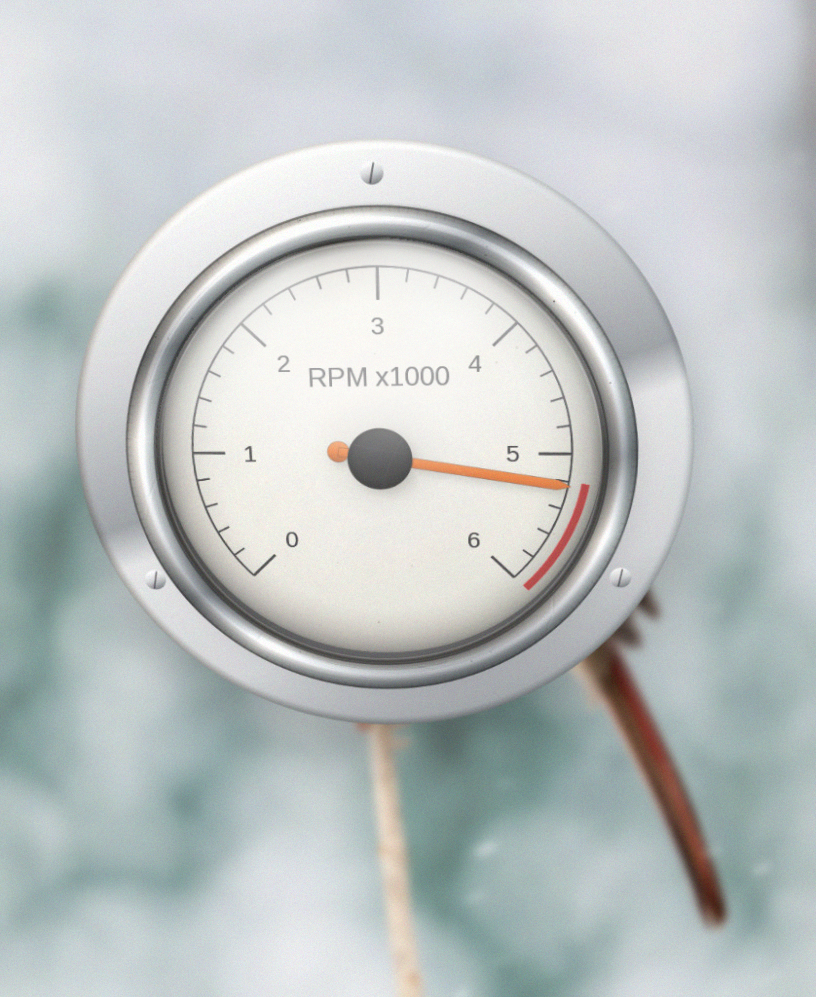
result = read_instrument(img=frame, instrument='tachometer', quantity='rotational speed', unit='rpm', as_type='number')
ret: 5200 rpm
